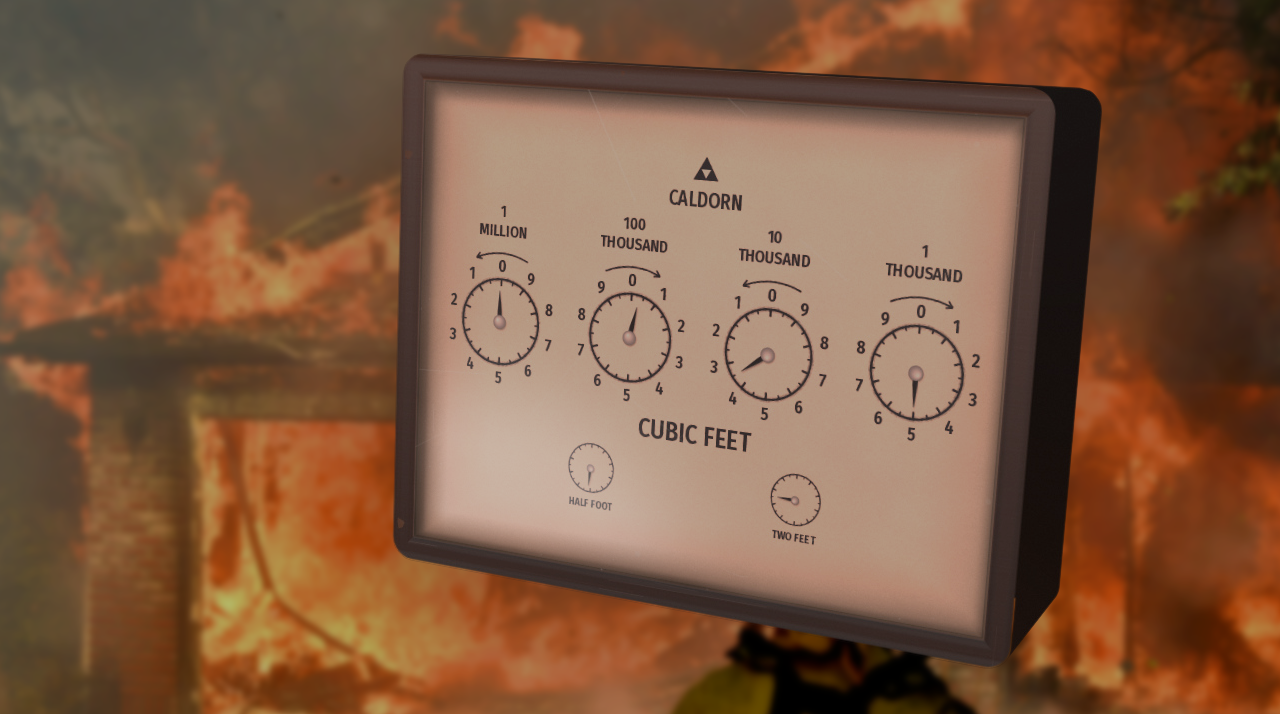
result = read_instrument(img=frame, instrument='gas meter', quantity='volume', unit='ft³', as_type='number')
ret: 3500 ft³
